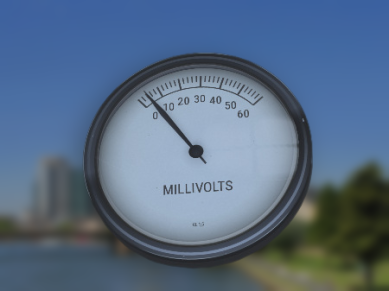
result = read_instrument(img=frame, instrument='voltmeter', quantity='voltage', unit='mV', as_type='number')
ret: 4 mV
